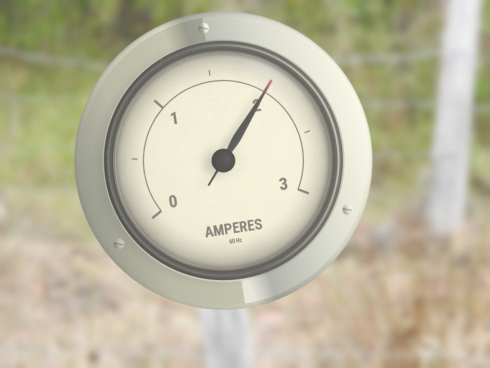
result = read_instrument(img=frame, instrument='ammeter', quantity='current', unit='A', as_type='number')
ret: 2 A
